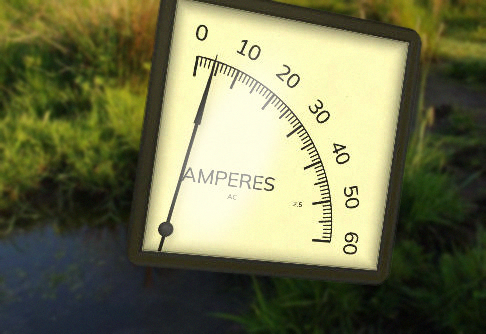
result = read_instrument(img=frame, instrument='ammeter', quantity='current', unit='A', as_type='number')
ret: 4 A
